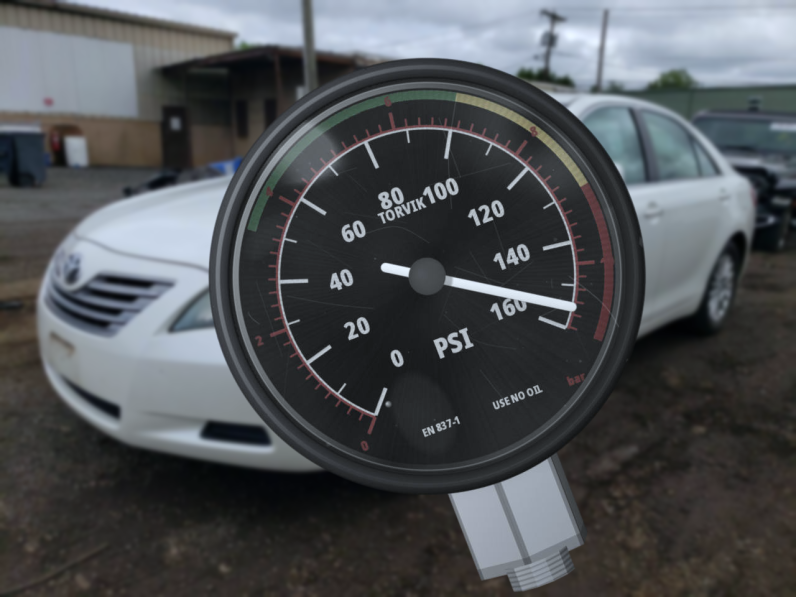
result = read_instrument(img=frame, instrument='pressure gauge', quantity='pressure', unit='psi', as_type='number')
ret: 155 psi
